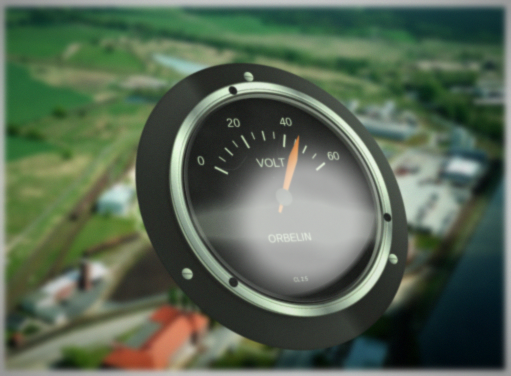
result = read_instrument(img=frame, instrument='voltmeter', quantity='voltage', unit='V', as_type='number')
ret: 45 V
